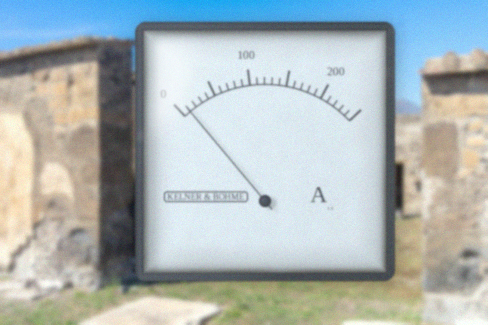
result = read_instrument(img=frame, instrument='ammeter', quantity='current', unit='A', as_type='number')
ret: 10 A
